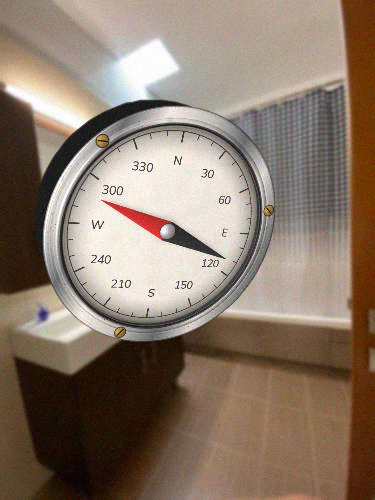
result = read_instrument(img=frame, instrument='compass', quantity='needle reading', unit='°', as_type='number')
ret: 290 °
